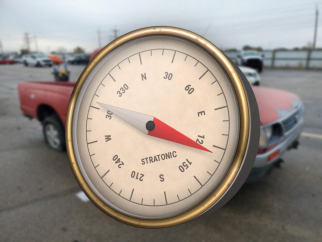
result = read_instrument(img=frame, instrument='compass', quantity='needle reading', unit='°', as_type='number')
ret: 125 °
